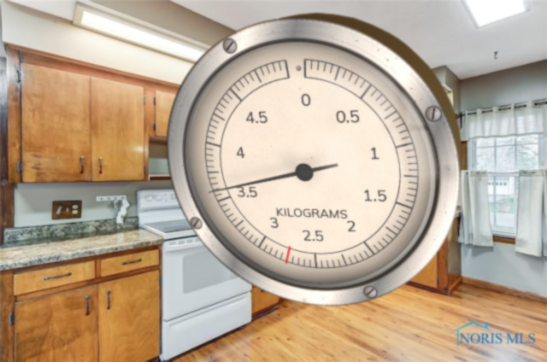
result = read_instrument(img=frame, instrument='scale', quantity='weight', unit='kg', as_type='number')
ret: 3.6 kg
